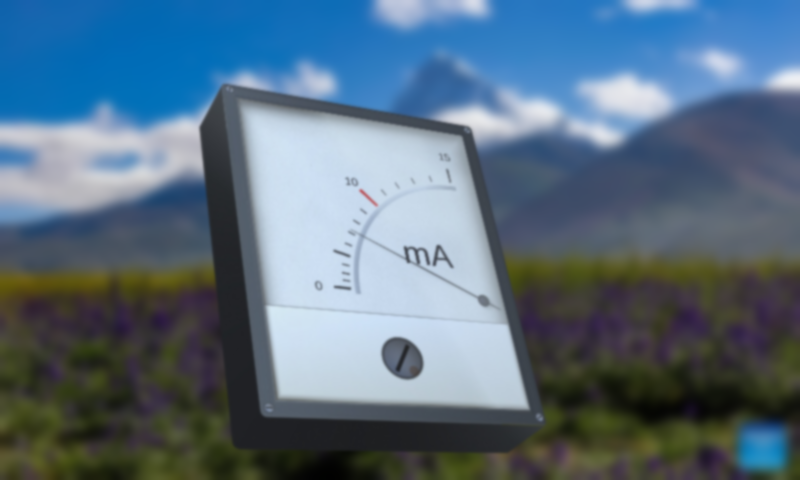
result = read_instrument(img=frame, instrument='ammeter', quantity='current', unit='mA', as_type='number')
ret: 7 mA
